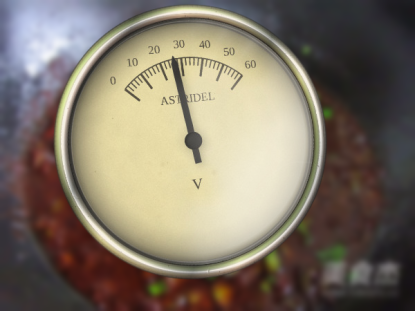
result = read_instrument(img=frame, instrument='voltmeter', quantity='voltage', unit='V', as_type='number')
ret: 26 V
